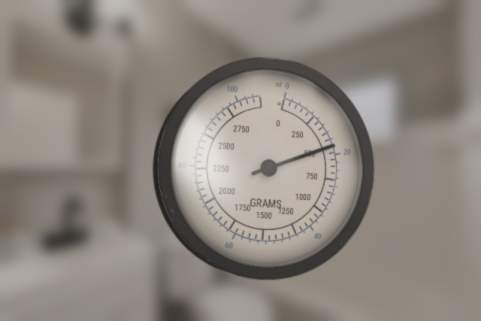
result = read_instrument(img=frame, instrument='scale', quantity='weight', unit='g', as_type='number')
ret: 500 g
